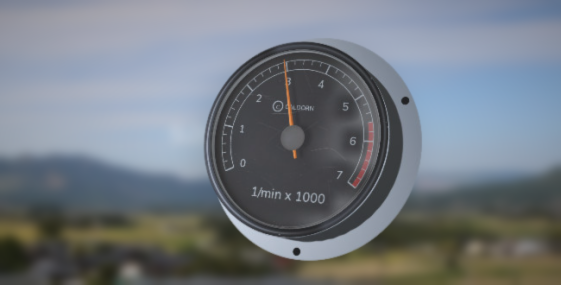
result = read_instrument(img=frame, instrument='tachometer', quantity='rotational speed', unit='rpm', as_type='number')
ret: 3000 rpm
